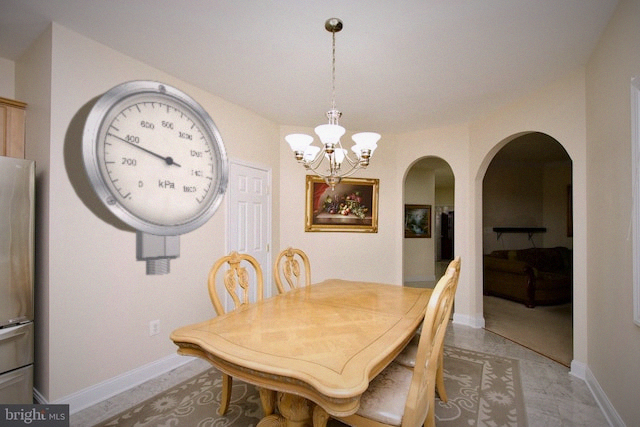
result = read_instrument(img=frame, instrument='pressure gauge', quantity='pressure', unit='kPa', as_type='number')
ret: 350 kPa
